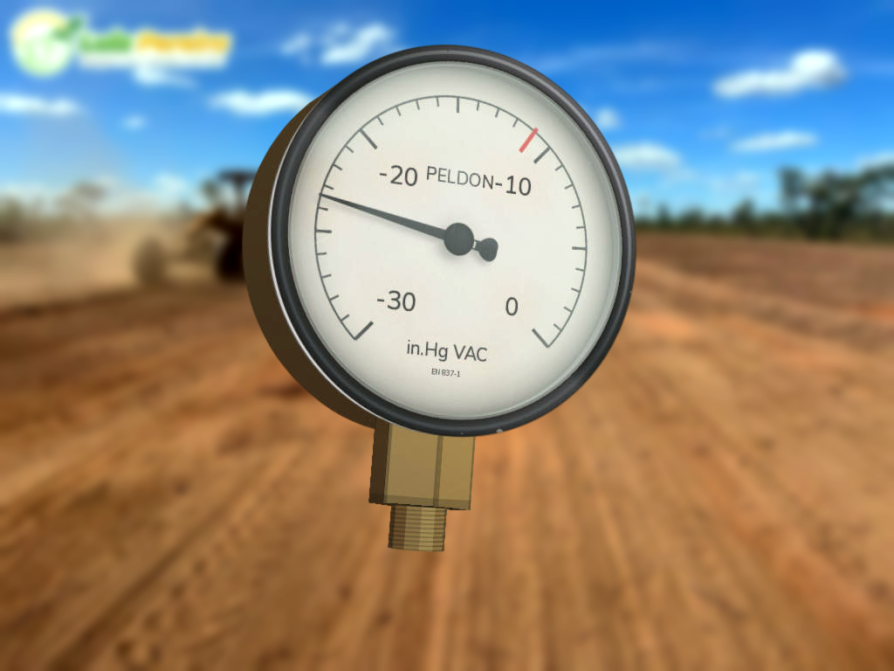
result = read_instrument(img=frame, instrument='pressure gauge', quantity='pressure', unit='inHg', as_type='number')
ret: -23.5 inHg
